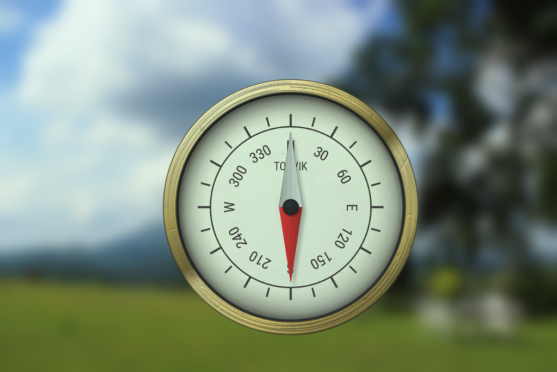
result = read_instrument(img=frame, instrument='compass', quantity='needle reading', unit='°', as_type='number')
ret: 180 °
